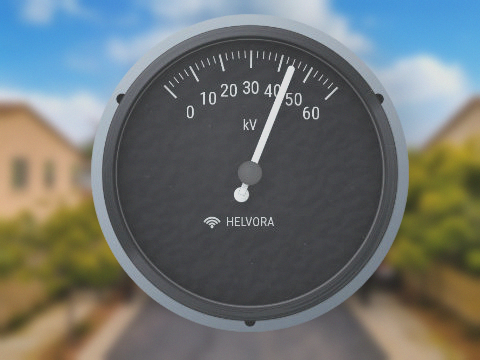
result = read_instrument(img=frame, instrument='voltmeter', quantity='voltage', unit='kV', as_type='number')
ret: 44 kV
